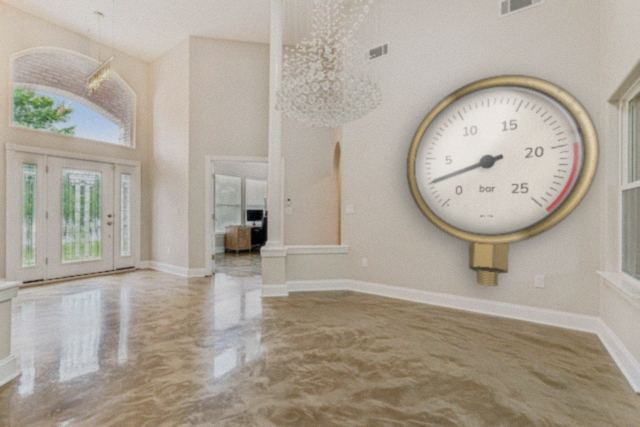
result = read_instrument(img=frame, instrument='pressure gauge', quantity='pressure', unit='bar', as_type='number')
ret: 2.5 bar
